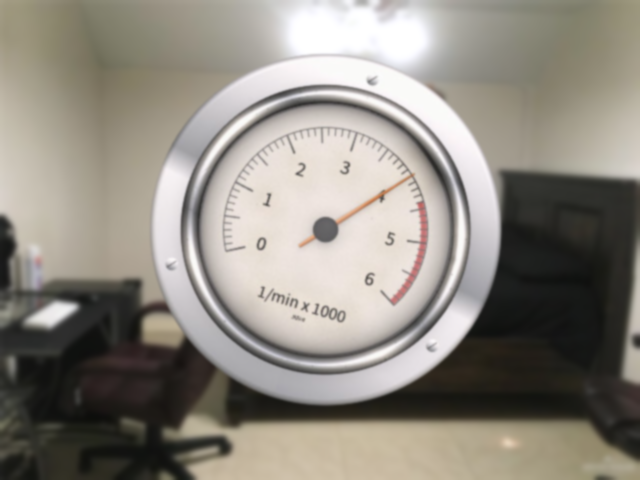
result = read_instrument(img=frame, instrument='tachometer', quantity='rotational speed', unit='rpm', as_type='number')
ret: 4000 rpm
